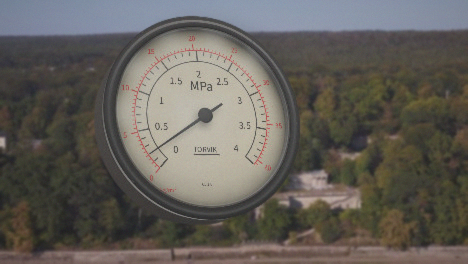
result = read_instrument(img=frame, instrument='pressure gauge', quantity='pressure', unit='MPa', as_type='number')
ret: 0.2 MPa
